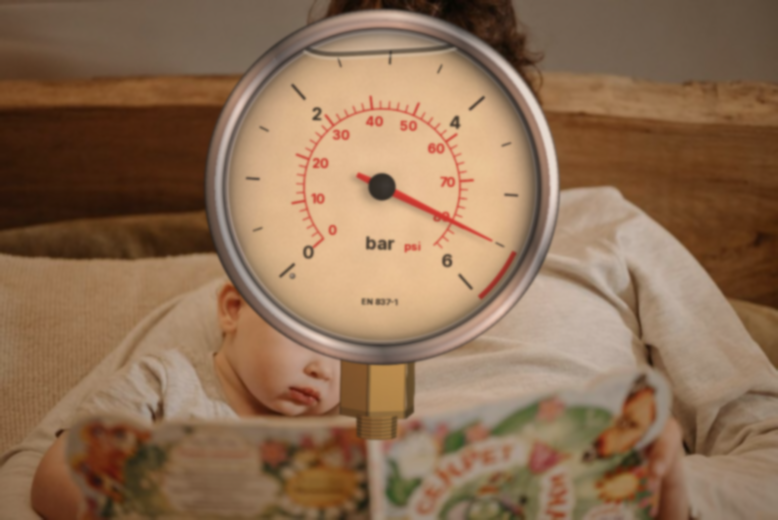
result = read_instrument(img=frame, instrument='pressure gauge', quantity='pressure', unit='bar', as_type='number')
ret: 5.5 bar
